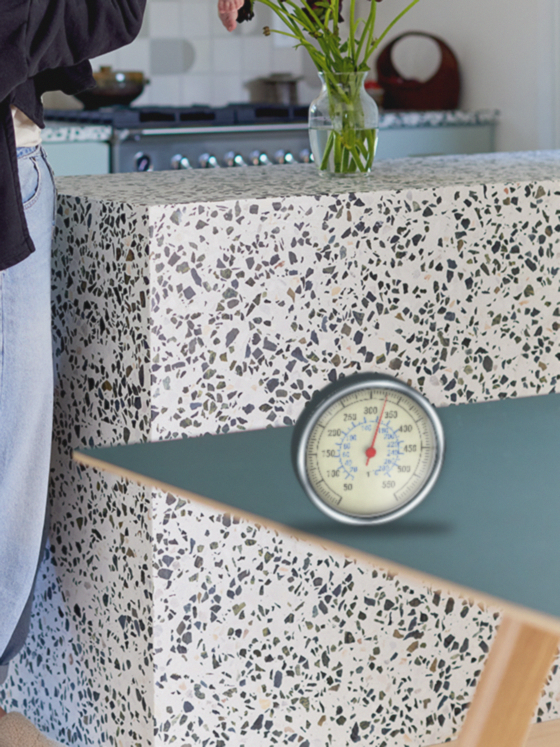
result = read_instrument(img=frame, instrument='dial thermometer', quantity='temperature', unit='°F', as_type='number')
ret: 325 °F
